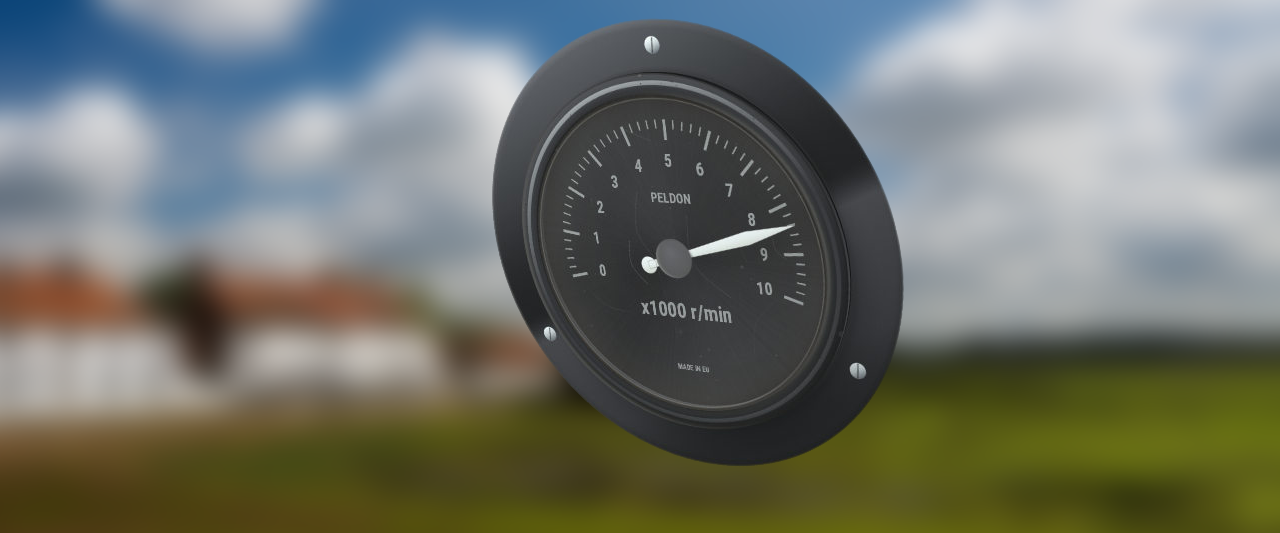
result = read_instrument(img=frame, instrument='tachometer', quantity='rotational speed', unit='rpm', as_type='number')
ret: 8400 rpm
